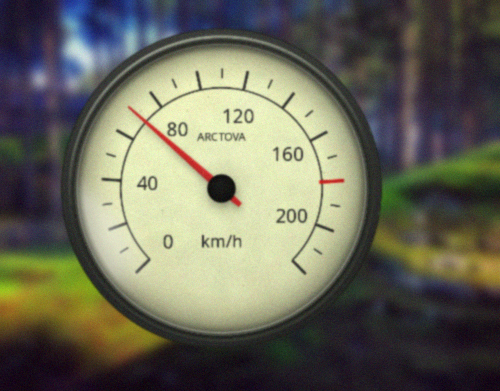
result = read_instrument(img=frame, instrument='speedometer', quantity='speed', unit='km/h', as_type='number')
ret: 70 km/h
